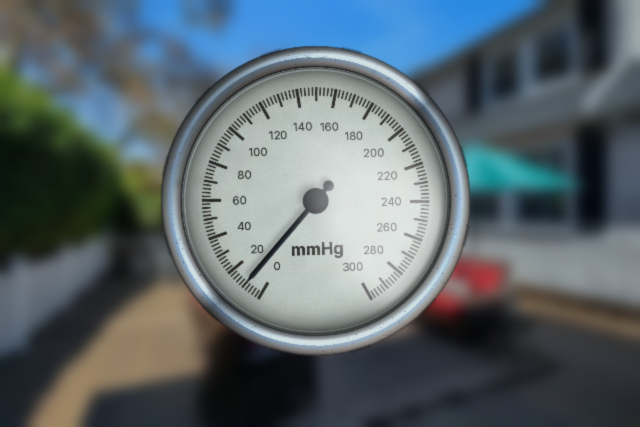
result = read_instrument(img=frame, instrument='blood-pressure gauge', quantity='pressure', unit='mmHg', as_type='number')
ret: 10 mmHg
